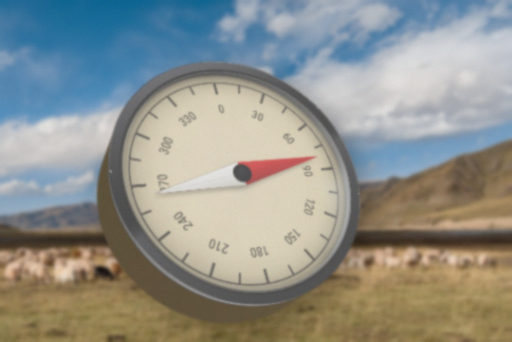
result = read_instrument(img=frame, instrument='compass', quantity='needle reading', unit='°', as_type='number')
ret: 82.5 °
